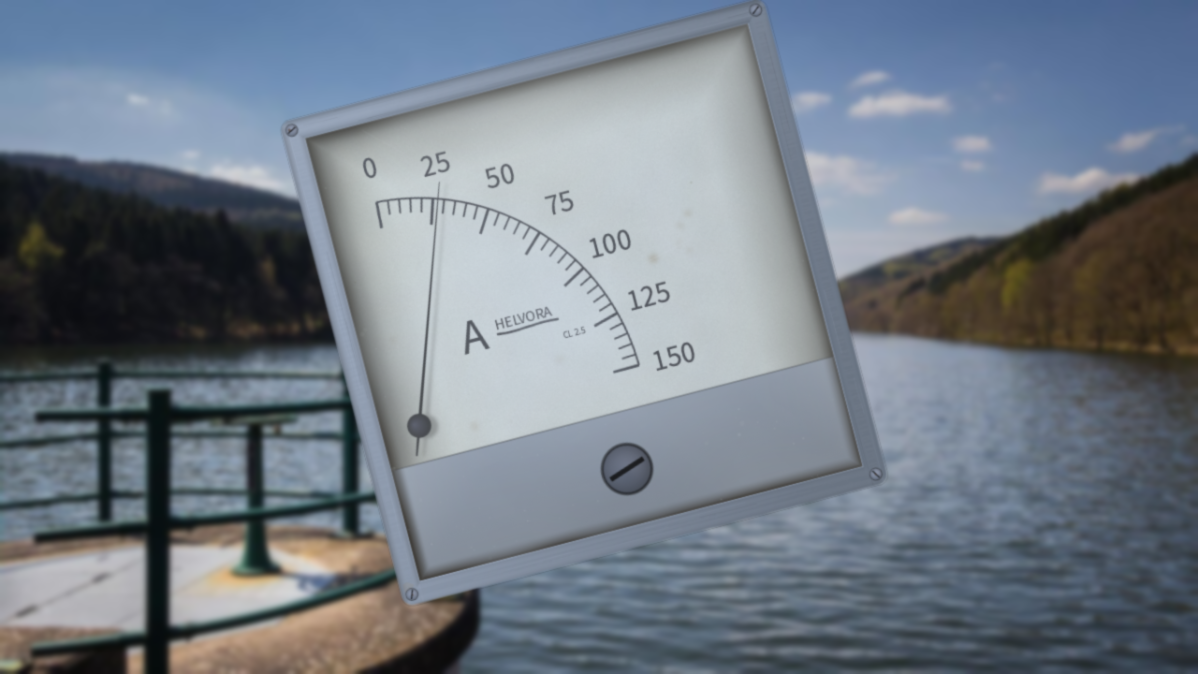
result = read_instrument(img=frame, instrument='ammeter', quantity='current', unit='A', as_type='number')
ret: 27.5 A
